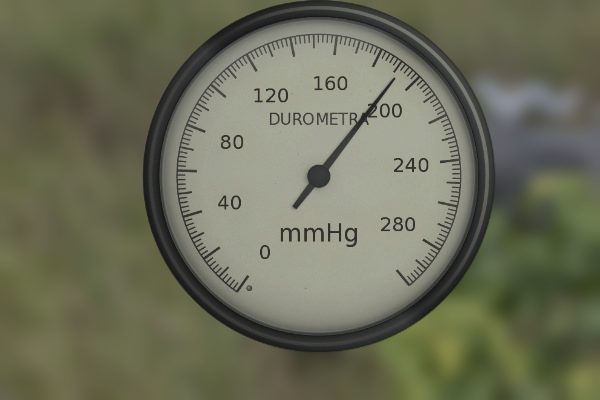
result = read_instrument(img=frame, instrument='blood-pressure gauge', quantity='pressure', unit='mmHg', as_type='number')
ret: 192 mmHg
